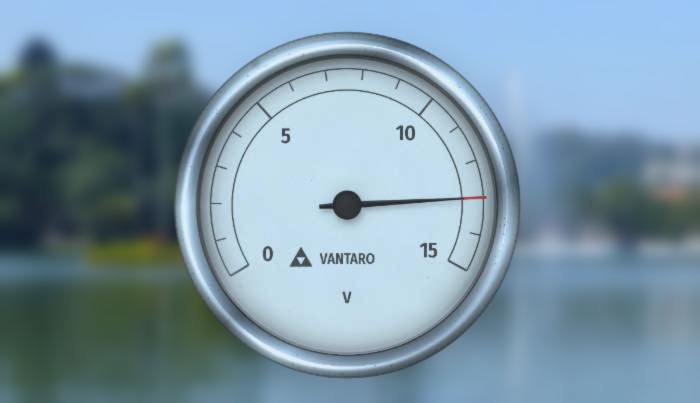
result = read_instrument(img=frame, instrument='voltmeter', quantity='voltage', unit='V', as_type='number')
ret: 13 V
